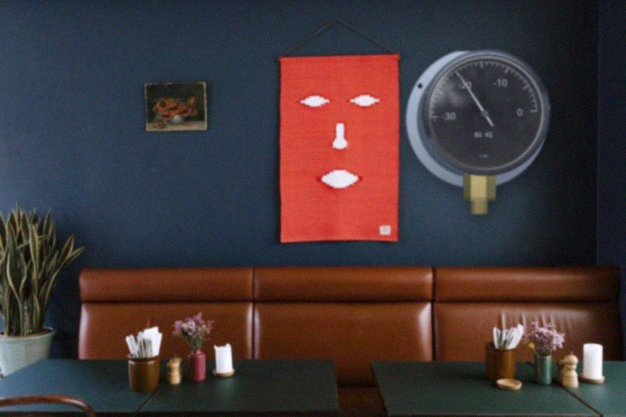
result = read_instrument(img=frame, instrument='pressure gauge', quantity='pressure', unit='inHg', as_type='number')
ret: -20 inHg
